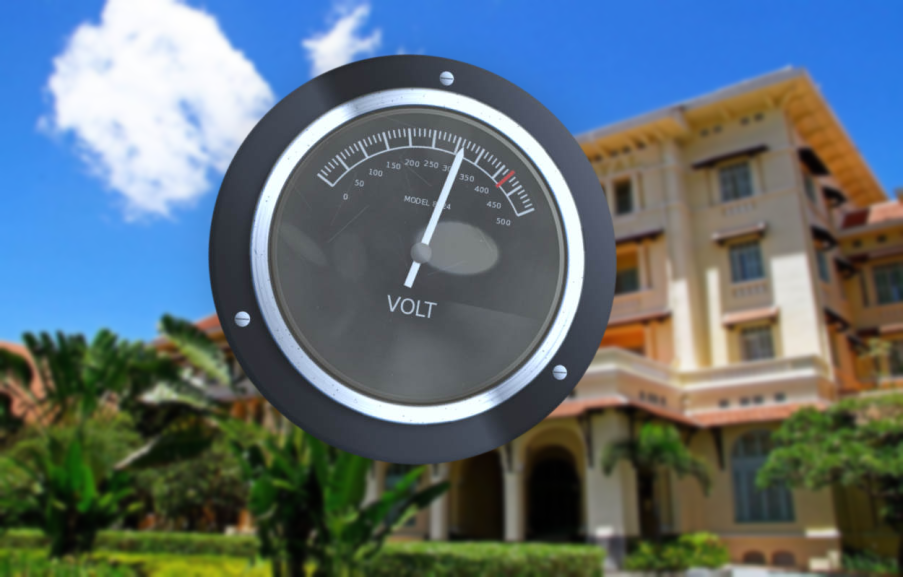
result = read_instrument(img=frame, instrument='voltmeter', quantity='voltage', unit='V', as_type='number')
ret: 310 V
